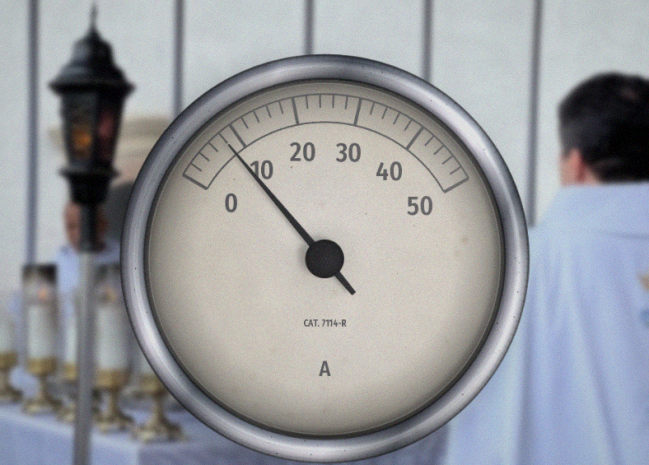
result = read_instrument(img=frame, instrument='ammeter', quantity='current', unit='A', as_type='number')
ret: 8 A
